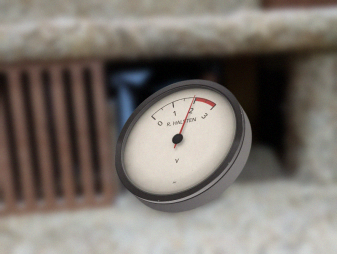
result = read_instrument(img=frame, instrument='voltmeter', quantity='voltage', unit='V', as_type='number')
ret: 2 V
